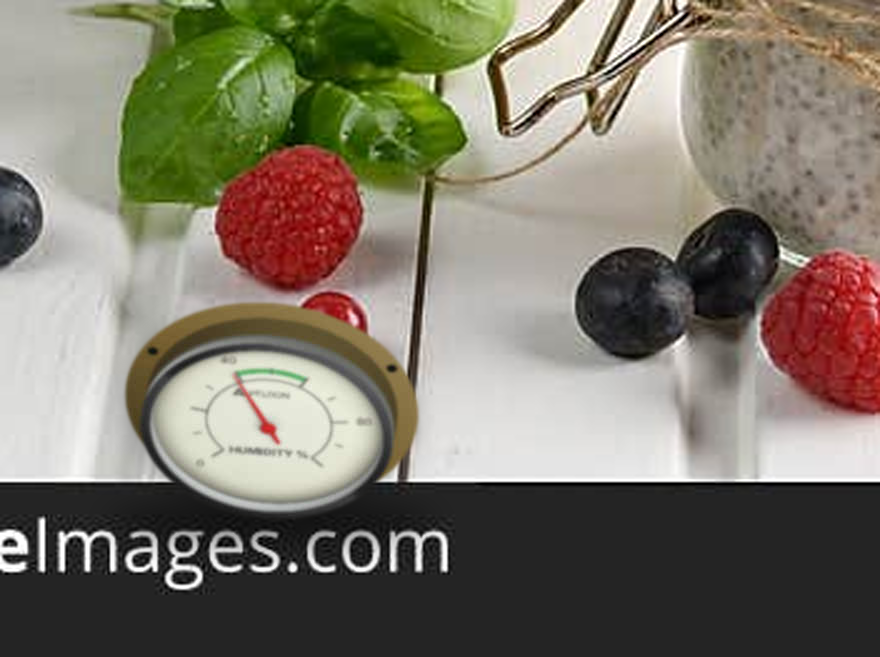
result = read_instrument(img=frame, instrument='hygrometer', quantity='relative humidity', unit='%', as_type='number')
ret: 40 %
